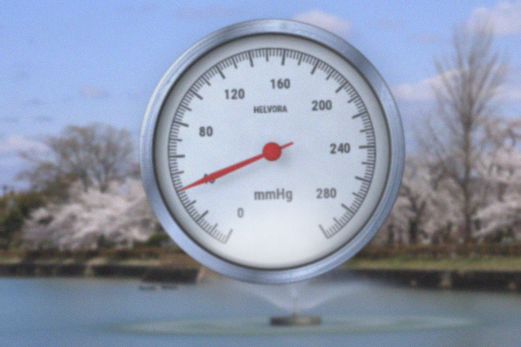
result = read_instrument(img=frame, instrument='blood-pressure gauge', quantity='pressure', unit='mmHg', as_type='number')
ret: 40 mmHg
